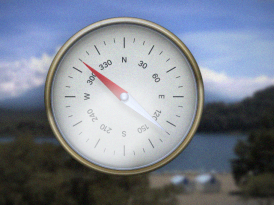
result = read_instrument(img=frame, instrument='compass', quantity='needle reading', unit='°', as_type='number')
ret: 310 °
